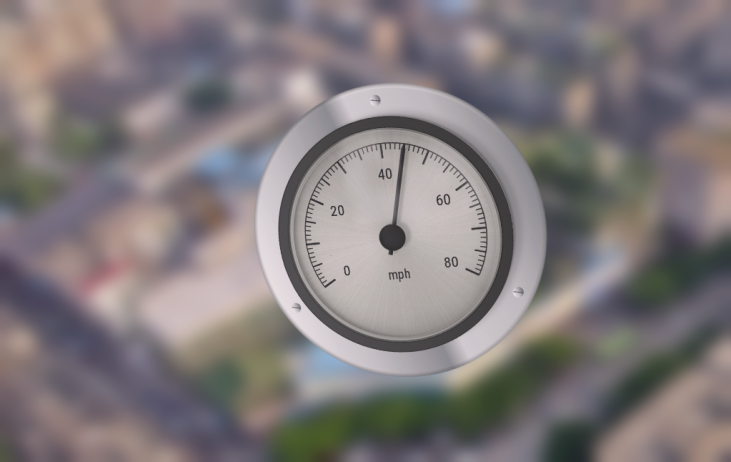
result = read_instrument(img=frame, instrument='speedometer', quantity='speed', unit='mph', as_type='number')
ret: 45 mph
